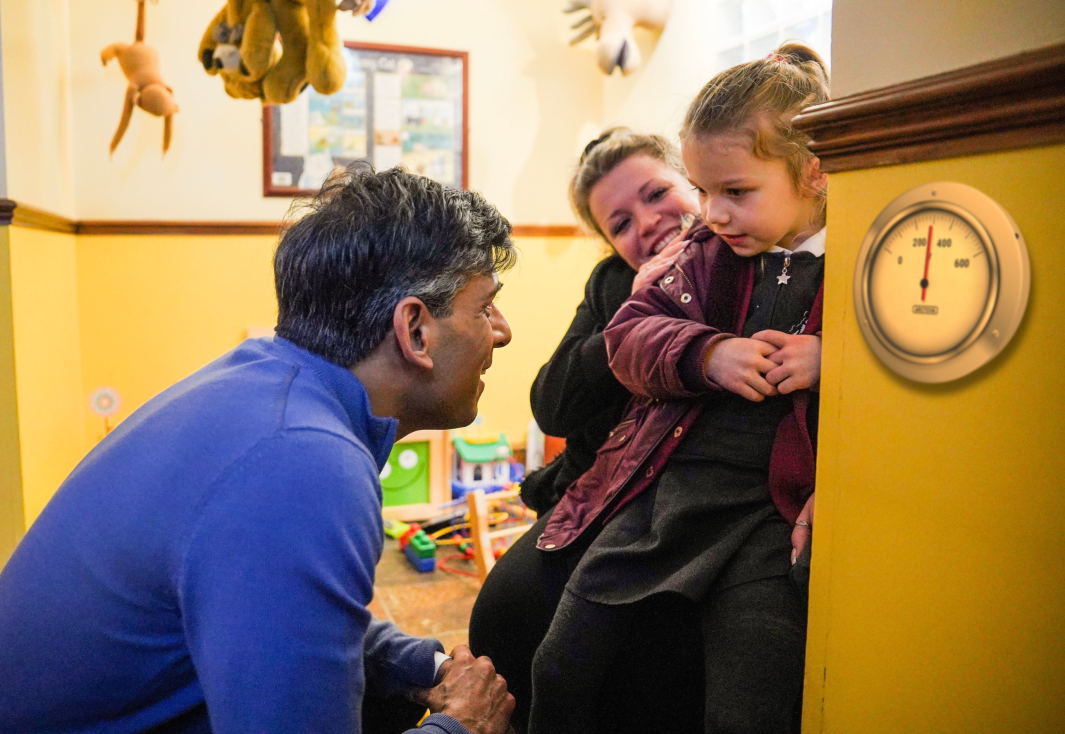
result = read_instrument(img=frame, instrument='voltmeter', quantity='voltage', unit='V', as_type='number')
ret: 300 V
